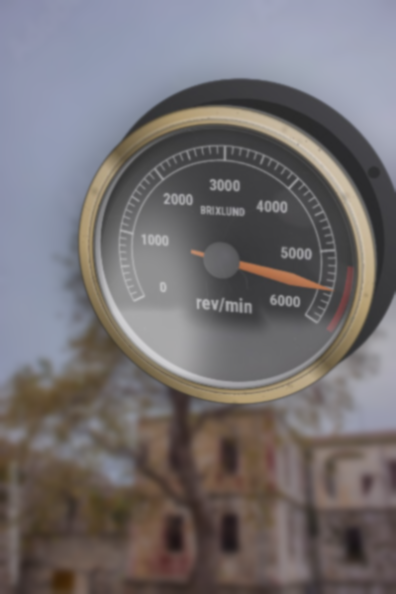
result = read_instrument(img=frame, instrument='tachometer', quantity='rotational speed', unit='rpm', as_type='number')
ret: 5500 rpm
